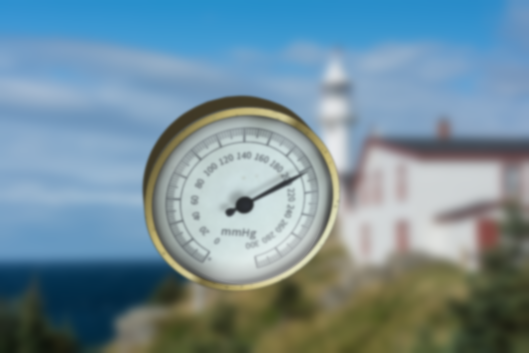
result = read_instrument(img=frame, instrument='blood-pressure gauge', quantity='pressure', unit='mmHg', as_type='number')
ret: 200 mmHg
